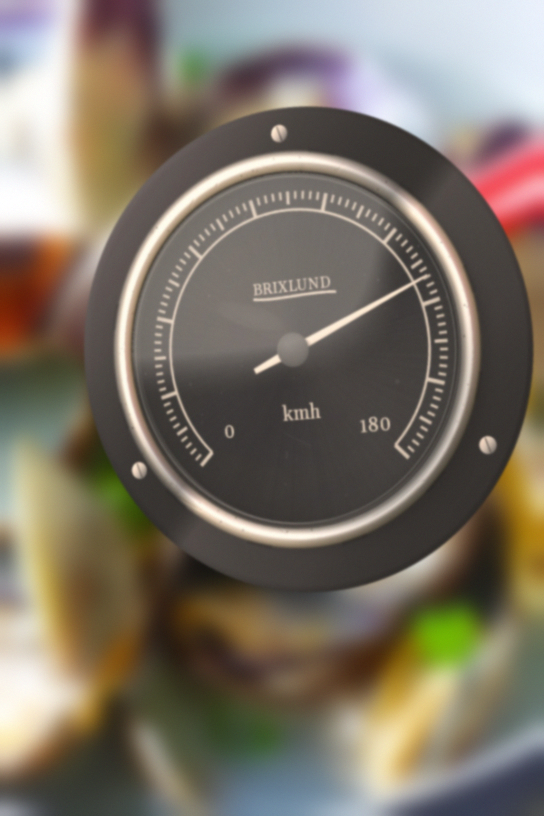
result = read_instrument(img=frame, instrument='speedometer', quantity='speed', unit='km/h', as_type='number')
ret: 134 km/h
